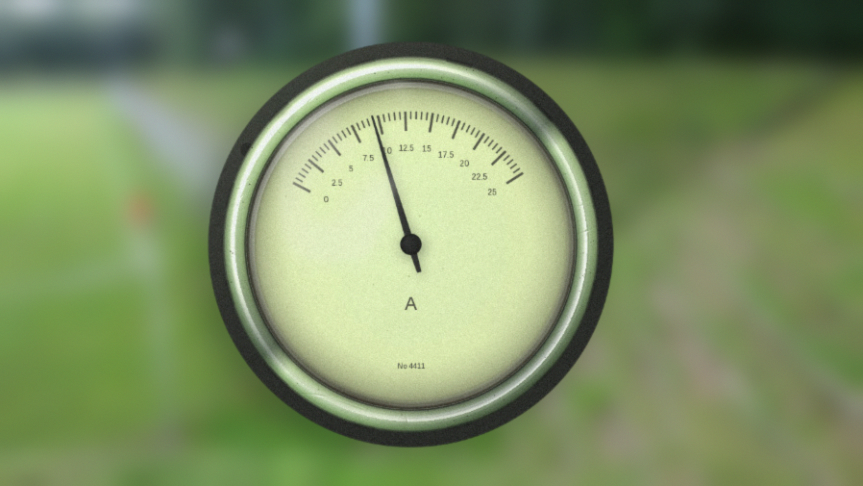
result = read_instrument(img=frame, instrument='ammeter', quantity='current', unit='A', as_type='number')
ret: 9.5 A
